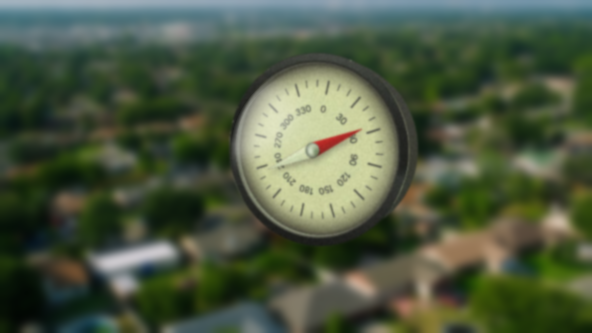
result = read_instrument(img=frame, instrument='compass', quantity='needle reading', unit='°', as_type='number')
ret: 55 °
